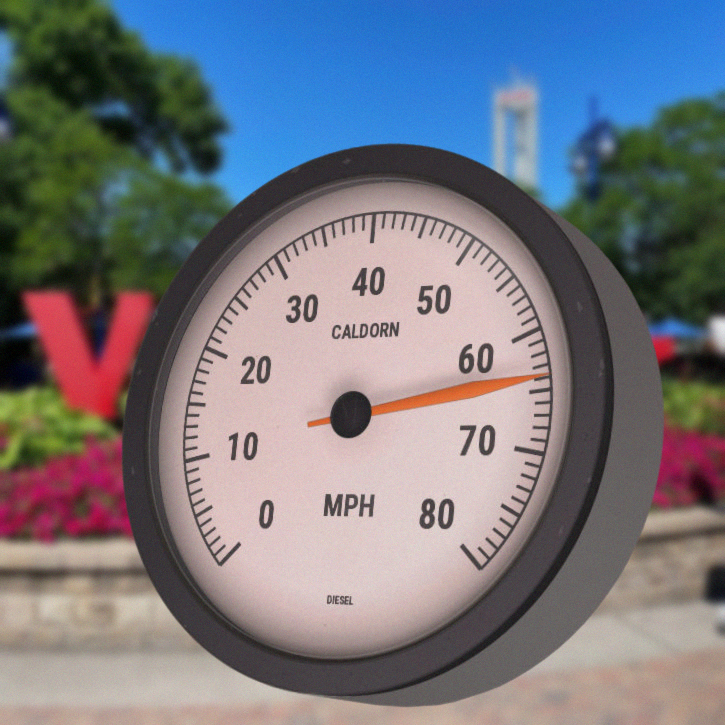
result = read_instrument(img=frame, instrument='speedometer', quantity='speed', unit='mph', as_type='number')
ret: 64 mph
